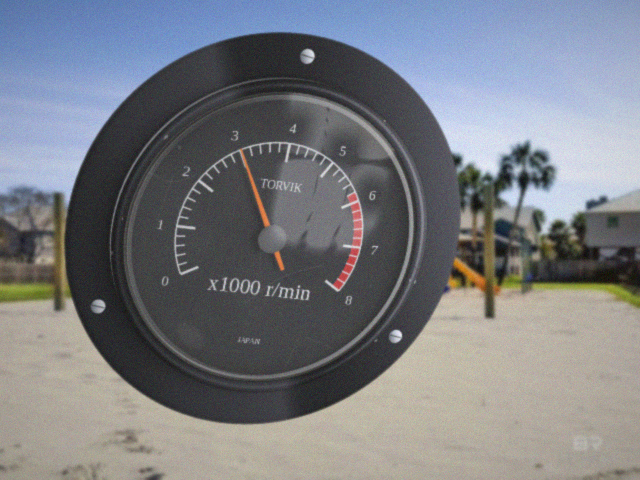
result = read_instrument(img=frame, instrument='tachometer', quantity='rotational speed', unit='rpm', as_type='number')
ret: 3000 rpm
